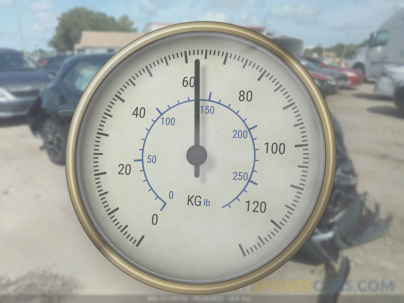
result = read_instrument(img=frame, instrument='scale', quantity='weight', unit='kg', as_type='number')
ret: 63 kg
